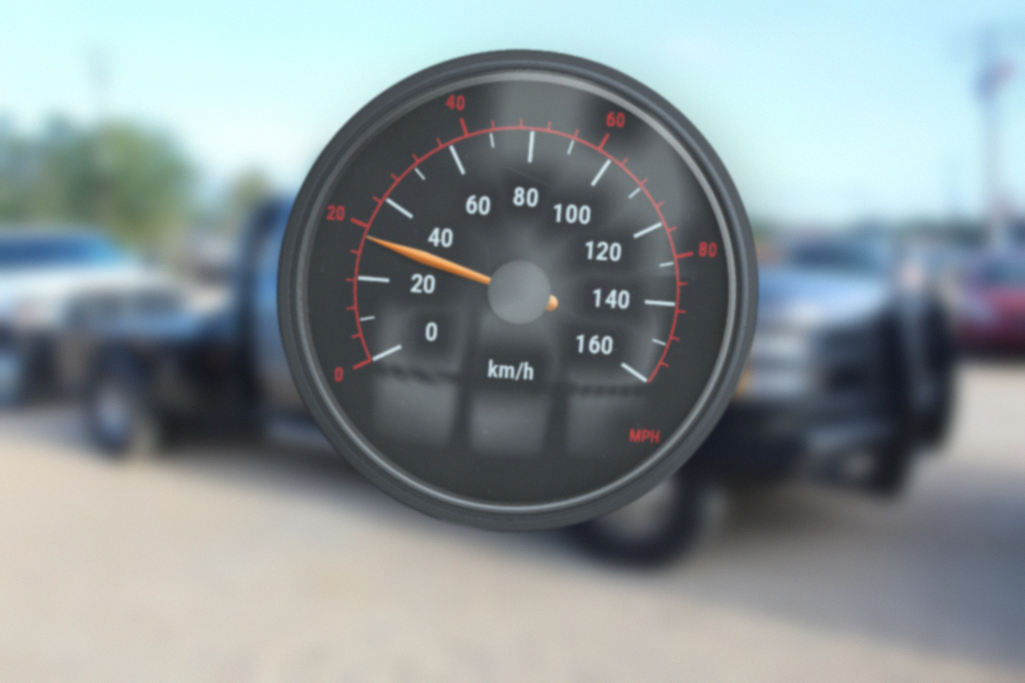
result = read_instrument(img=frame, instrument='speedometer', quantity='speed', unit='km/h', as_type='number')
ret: 30 km/h
